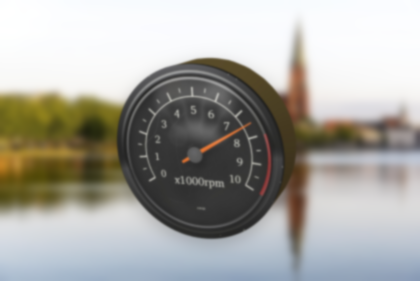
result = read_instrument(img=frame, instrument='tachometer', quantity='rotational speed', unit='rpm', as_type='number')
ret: 7500 rpm
